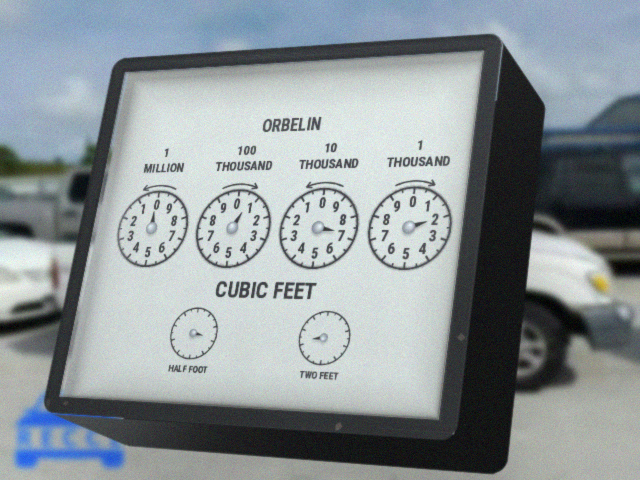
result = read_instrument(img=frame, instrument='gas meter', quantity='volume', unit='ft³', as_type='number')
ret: 7200 ft³
